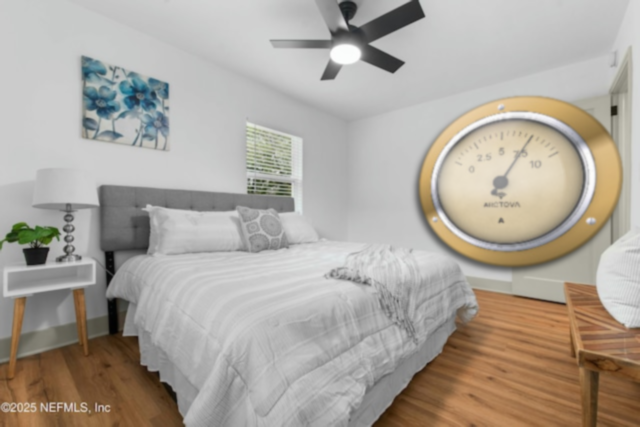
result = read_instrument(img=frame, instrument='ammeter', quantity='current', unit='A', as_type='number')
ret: 7.5 A
